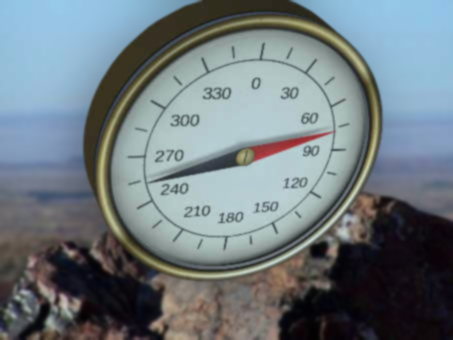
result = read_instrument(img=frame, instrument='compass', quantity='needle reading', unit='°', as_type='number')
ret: 75 °
